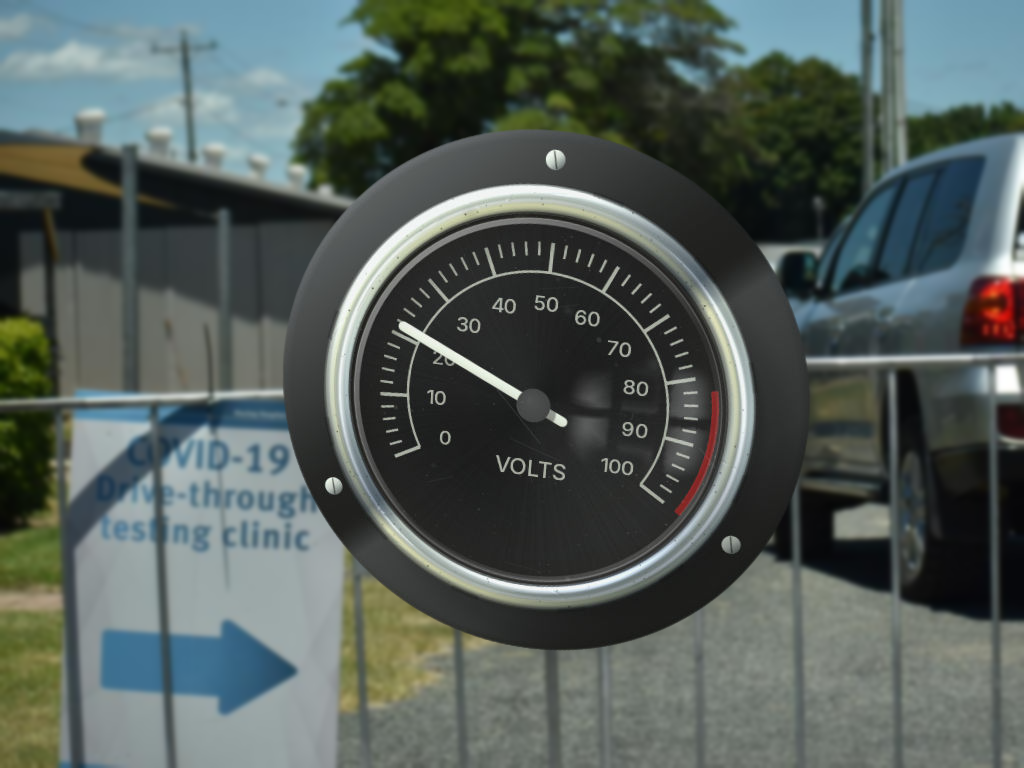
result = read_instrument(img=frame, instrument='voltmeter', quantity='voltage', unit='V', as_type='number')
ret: 22 V
